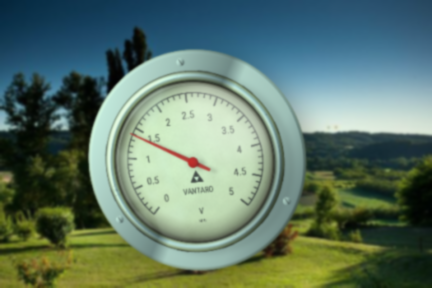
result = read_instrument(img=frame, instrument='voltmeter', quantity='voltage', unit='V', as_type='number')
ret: 1.4 V
